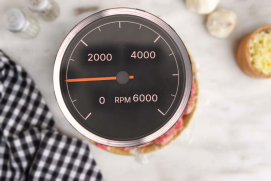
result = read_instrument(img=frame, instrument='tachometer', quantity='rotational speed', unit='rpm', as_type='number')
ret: 1000 rpm
